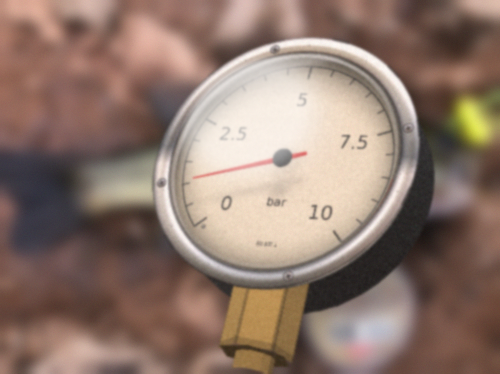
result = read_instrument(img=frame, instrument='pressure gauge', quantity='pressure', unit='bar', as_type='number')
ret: 1 bar
